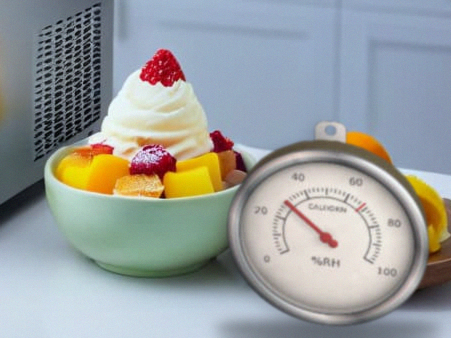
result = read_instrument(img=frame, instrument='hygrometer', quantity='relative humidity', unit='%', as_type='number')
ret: 30 %
